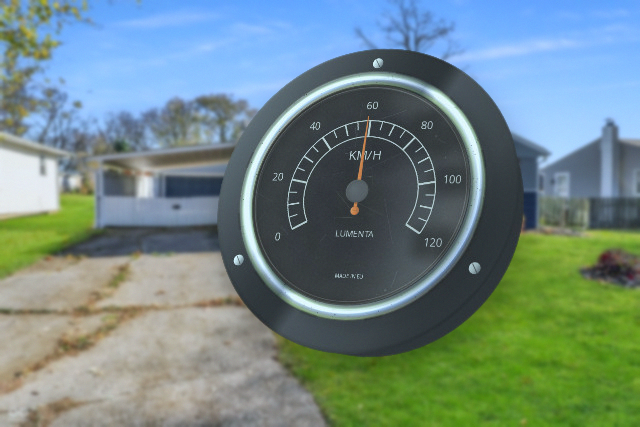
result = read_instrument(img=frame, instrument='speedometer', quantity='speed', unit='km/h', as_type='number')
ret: 60 km/h
